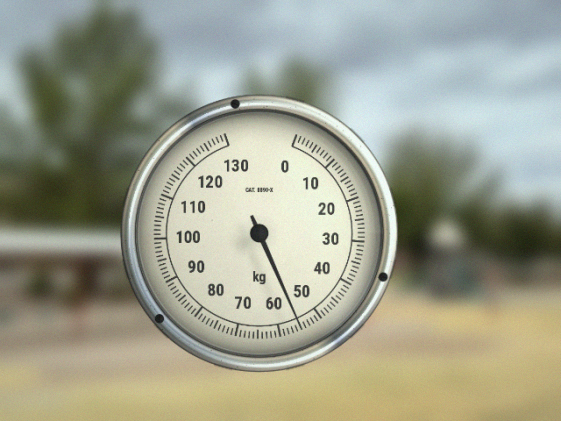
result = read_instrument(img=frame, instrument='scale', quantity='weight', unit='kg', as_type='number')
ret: 55 kg
